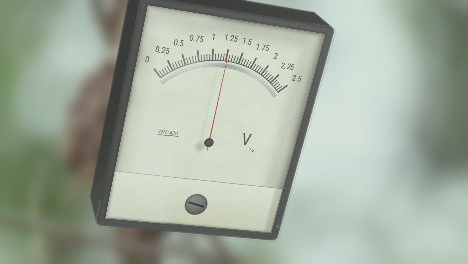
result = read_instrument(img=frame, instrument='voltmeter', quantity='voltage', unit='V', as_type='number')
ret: 1.25 V
